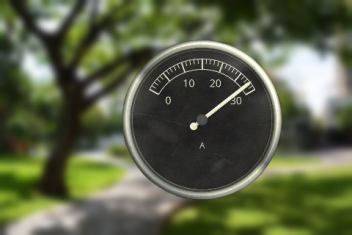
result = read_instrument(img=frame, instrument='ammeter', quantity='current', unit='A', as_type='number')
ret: 28 A
